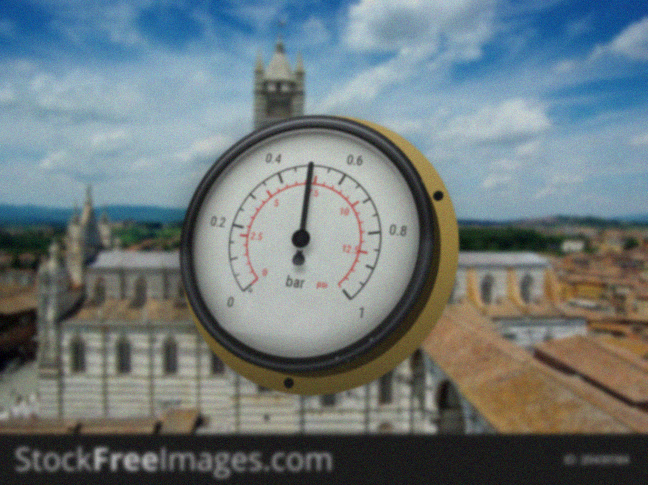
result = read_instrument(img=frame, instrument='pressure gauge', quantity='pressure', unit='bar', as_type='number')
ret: 0.5 bar
